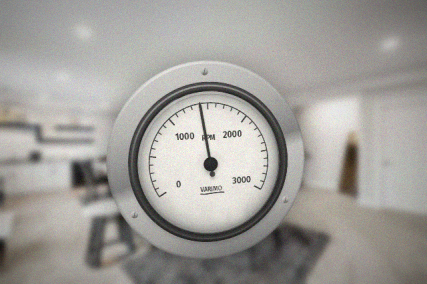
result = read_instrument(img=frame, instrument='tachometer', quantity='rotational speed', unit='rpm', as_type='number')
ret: 1400 rpm
